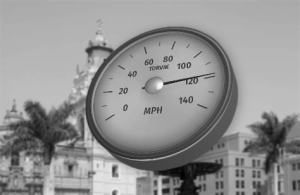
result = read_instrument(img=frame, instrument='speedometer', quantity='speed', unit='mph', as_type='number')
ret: 120 mph
